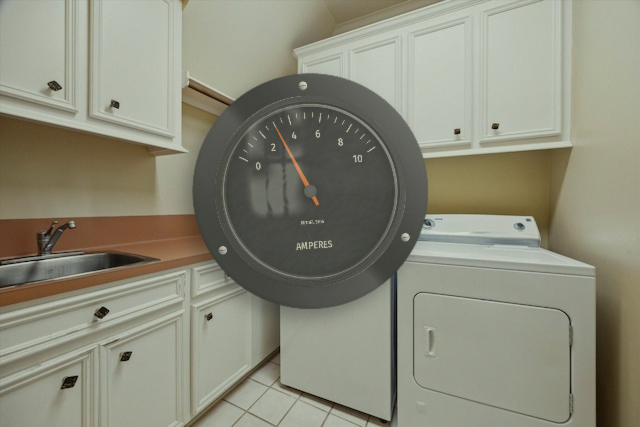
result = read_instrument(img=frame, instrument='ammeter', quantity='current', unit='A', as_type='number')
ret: 3 A
